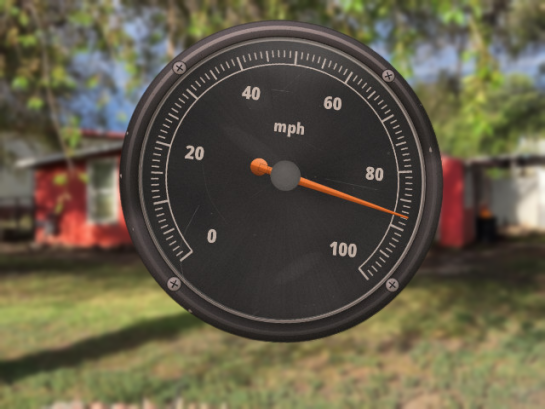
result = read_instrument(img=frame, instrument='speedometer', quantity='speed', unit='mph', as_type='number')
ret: 88 mph
